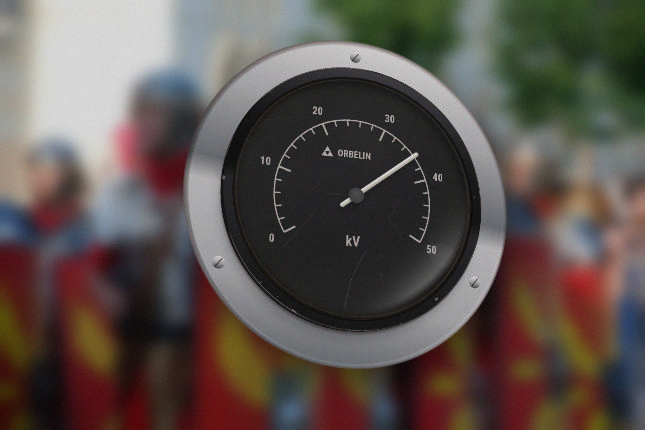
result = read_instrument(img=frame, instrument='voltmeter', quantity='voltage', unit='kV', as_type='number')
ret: 36 kV
